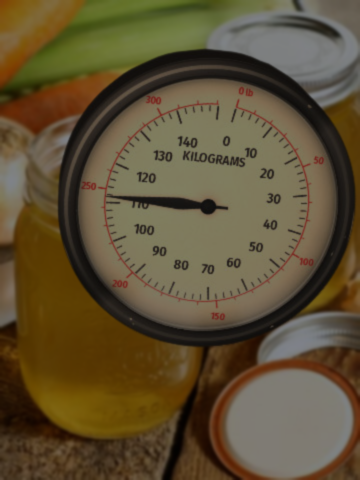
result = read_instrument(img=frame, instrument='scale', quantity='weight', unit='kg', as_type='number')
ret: 112 kg
